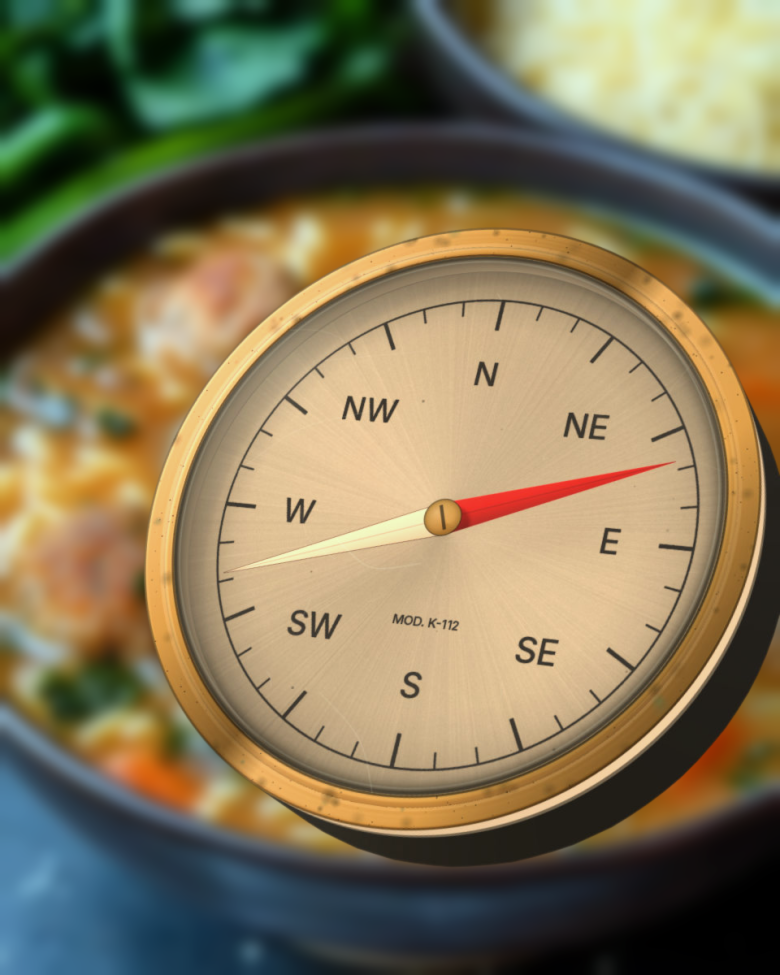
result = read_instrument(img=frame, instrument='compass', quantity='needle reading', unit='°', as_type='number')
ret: 70 °
